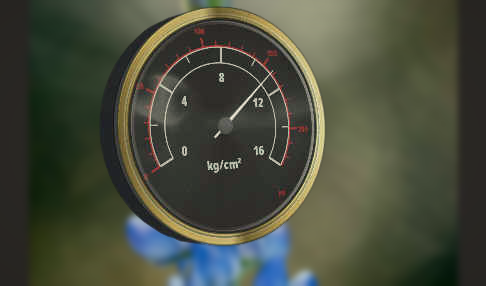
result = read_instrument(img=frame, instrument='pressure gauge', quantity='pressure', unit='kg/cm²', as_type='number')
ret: 11 kg/cm²
